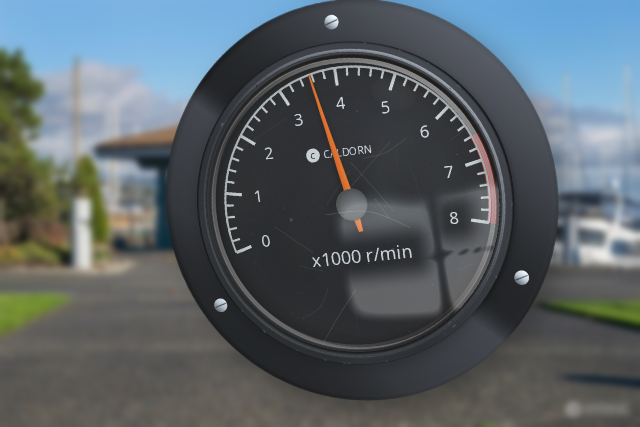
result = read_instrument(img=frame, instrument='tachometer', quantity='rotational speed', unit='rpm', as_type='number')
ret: 3600 rpm
